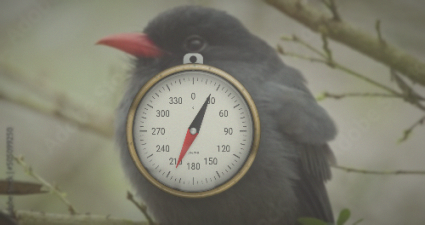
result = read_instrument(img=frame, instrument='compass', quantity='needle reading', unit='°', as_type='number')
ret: 205 °
